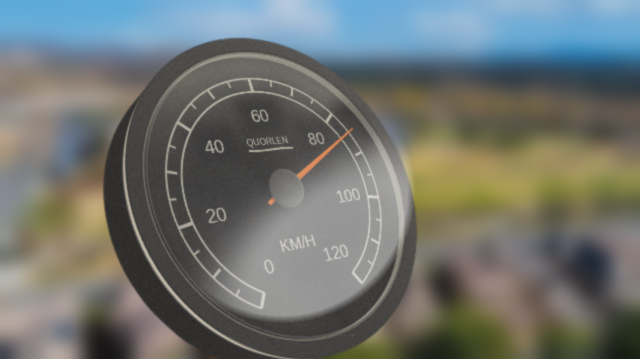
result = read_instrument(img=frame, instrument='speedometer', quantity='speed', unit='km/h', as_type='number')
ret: 85 km/h
